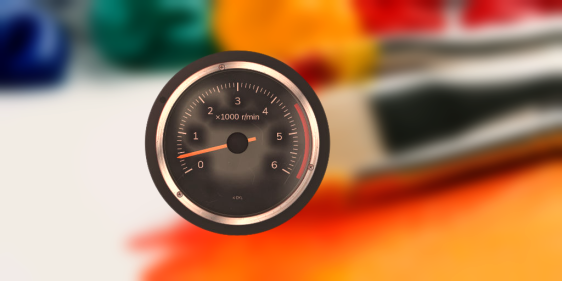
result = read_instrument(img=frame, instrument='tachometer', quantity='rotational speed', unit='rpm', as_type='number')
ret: 400 rpm
